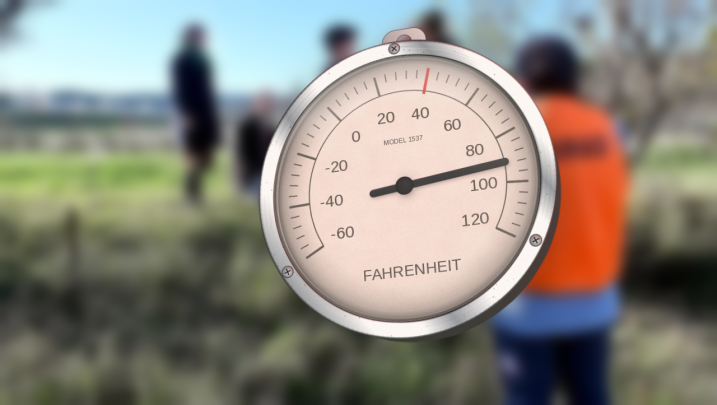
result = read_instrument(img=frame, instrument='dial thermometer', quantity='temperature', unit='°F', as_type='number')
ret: 92 °F
